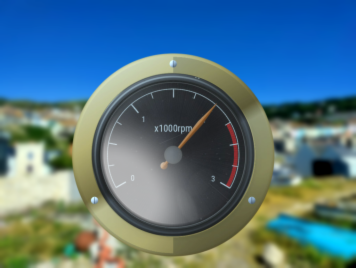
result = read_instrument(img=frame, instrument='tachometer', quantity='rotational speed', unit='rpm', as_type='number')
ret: 2000 rpm
